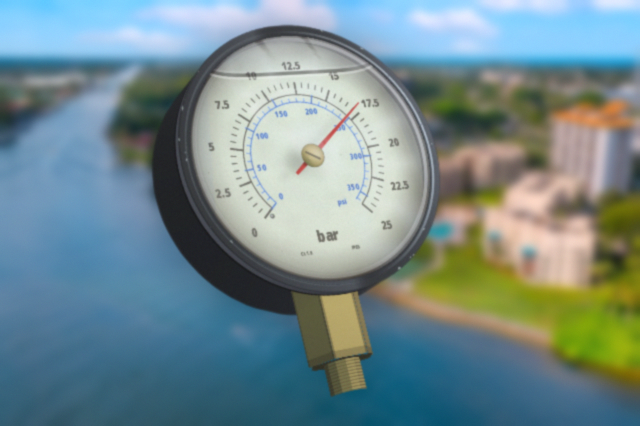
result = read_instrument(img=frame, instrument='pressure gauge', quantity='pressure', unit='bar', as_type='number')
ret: 17 bar
